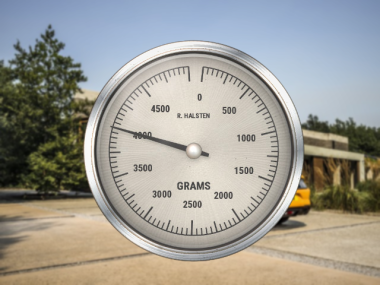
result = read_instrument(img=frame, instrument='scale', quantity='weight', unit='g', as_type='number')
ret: 4000 g
